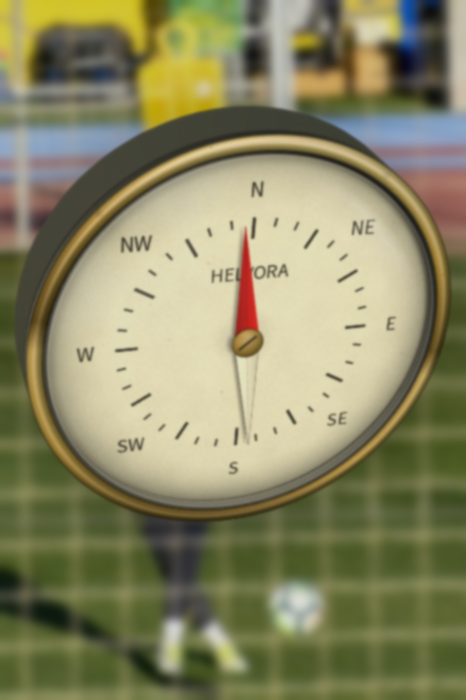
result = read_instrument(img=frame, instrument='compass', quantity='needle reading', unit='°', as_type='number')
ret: 355 °
